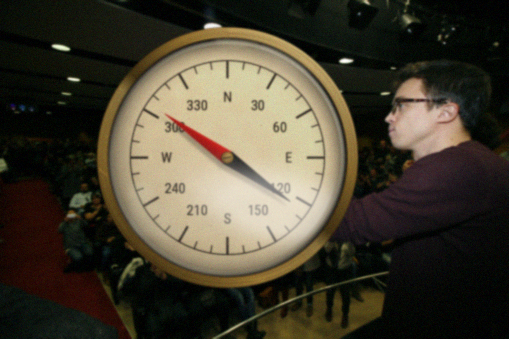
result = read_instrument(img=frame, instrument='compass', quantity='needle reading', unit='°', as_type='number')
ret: 305 °
